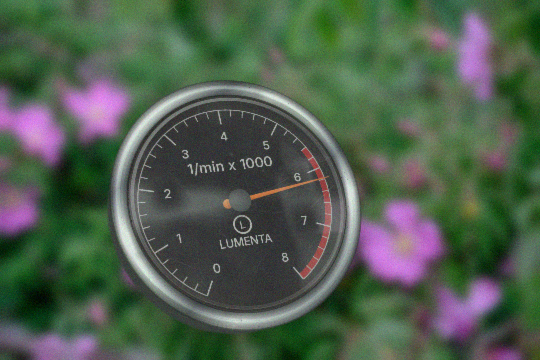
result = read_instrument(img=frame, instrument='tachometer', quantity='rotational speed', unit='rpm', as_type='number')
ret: 6200 rpm
